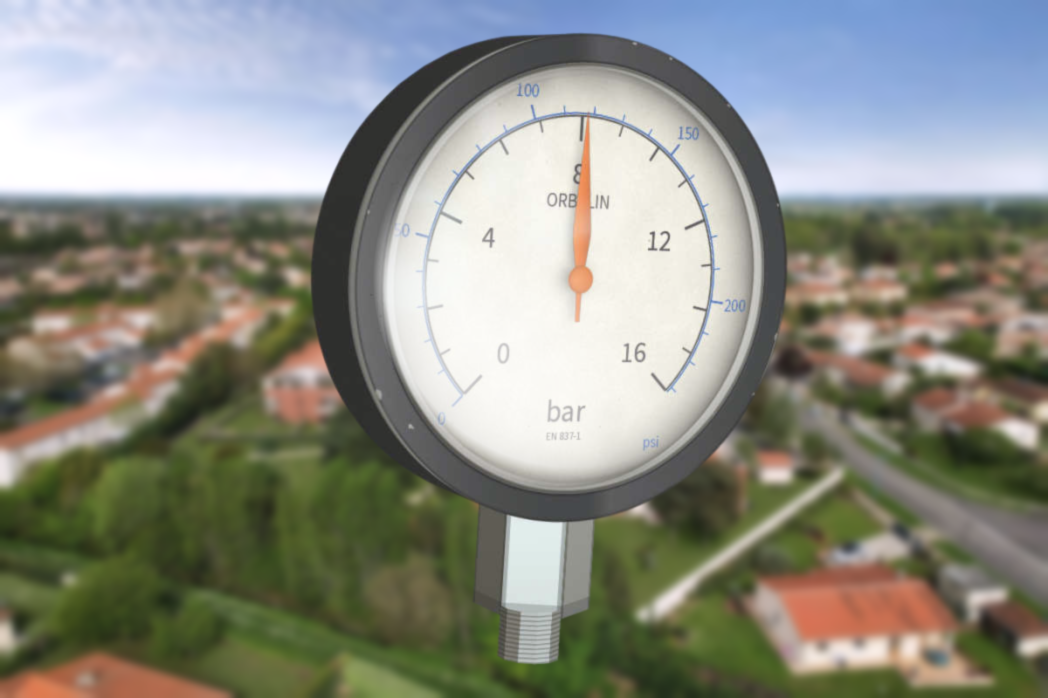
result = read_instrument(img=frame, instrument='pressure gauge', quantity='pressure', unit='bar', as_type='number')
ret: 8 bar
